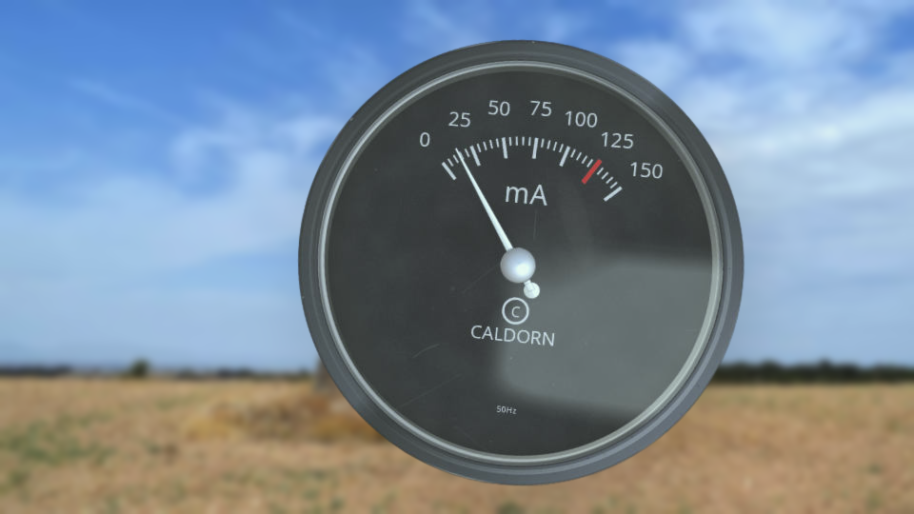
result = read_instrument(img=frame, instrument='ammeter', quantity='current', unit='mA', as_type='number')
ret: 15 mA
